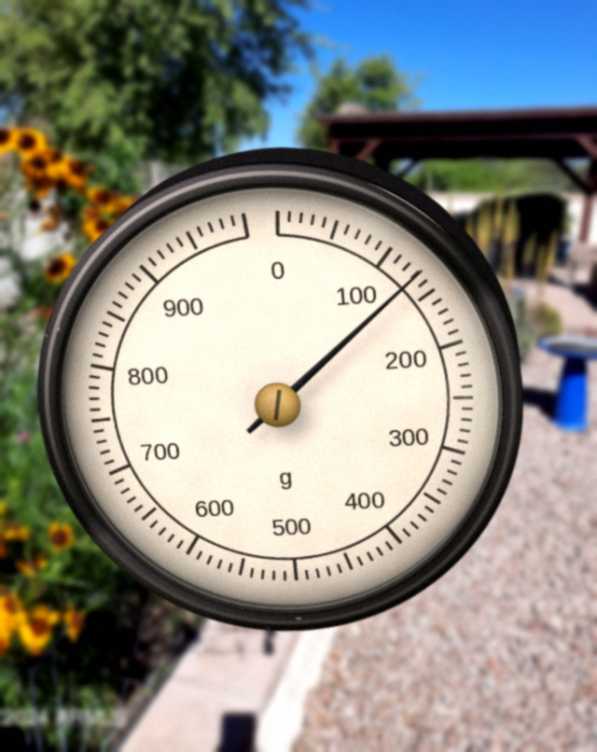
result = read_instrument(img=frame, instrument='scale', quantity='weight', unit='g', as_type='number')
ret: 130 g
